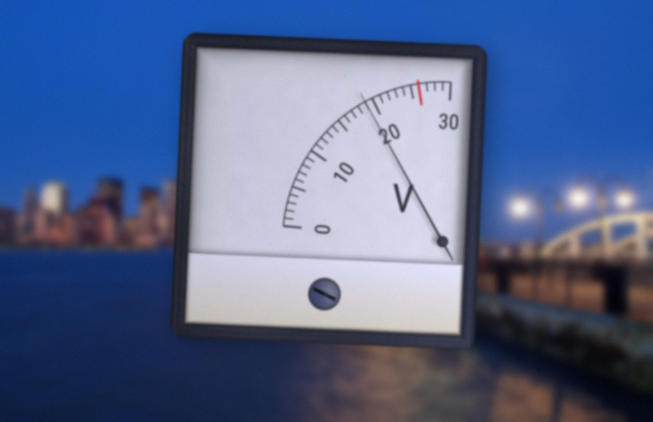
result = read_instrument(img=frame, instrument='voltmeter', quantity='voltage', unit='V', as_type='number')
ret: 19 V
